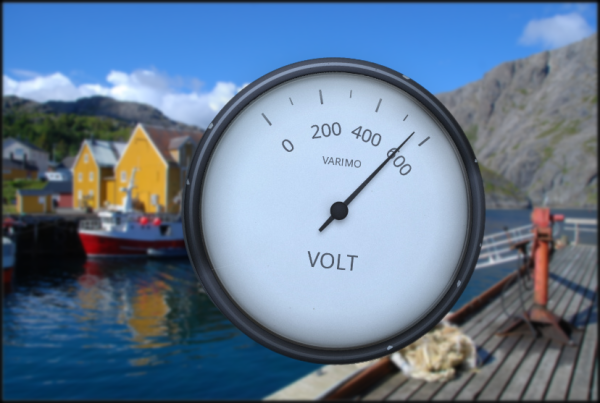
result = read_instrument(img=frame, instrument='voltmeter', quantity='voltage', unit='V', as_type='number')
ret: 550 V
